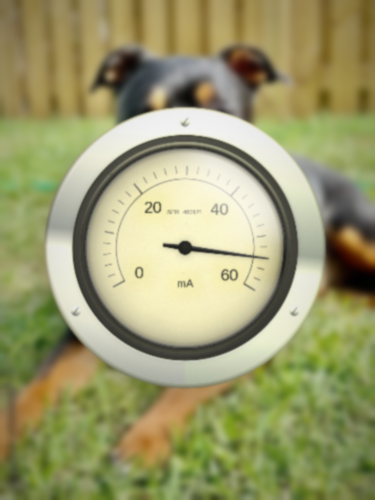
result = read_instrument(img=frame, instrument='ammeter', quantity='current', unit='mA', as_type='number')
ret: 54 mA
